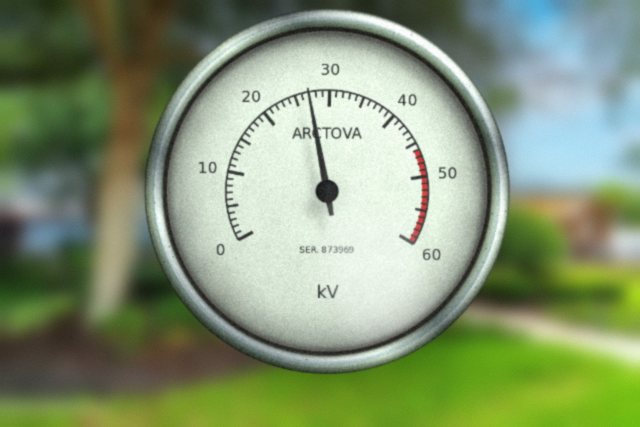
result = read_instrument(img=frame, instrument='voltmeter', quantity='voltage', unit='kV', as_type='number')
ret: 27 kV
